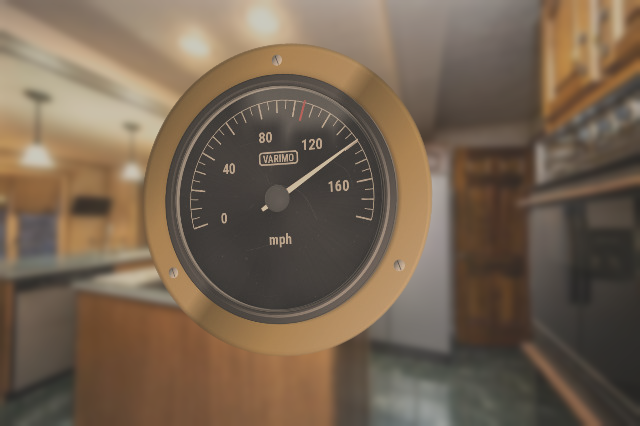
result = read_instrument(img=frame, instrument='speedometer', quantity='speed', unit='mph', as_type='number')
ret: 140 mph
